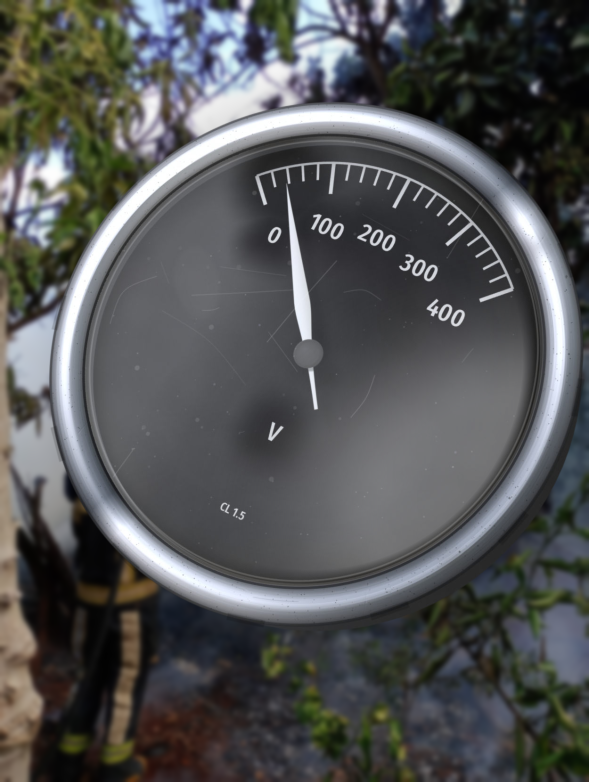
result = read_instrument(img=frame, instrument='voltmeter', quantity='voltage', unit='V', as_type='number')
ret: 40 V
